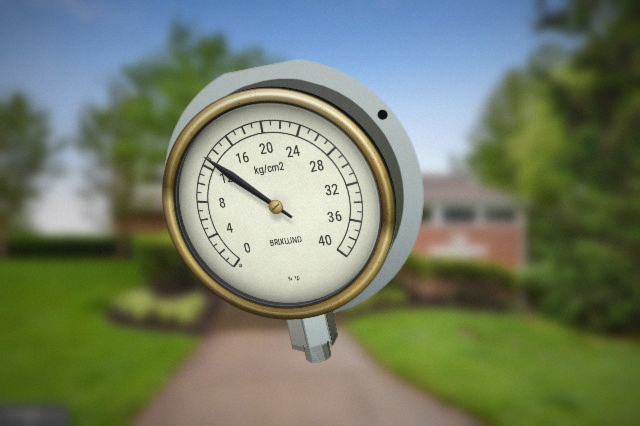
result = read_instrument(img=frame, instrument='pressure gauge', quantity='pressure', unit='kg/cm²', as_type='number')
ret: 13 kg/cm²
